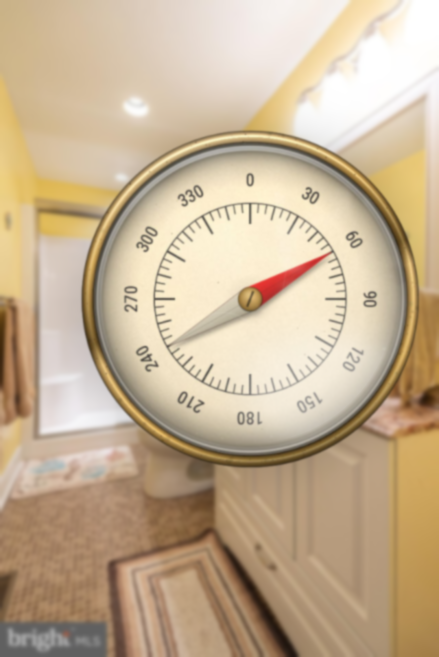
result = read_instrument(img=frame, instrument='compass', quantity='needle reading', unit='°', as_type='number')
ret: 60 °
